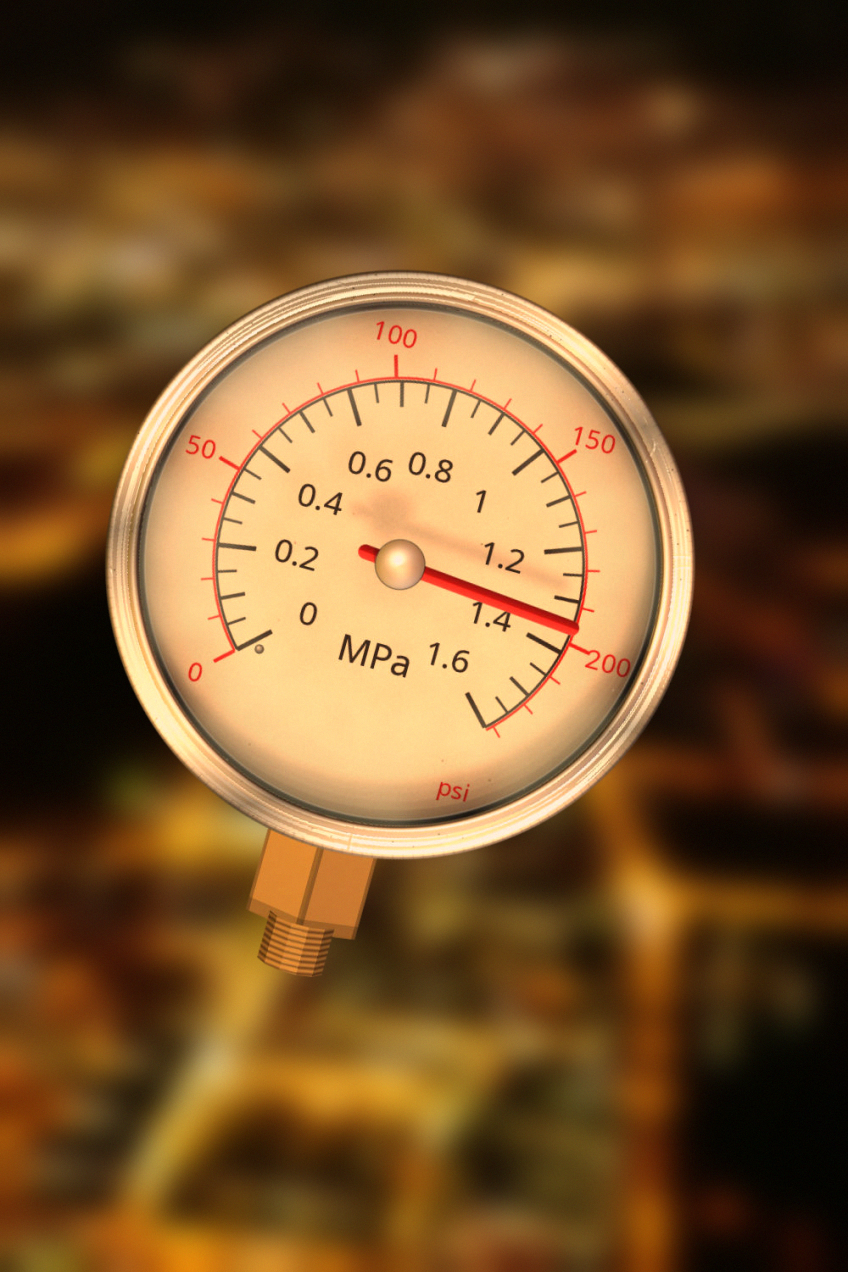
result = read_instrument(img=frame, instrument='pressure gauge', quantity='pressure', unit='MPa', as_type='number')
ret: 1.35 MPa
